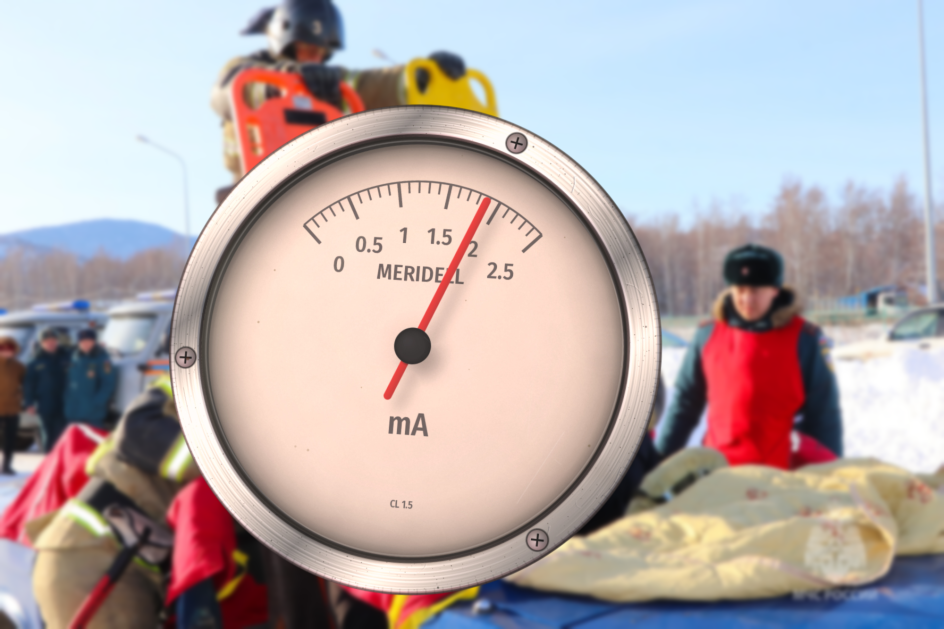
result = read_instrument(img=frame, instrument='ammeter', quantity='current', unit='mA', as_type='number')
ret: 1.9 mA
